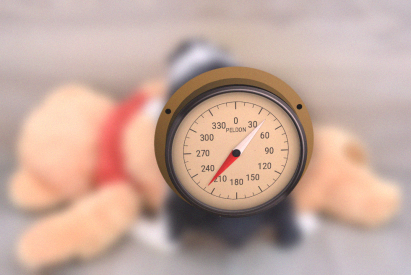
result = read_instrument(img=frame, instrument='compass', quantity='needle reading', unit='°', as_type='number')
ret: 220 °
